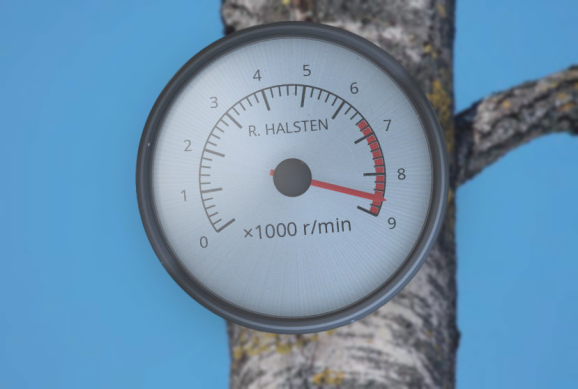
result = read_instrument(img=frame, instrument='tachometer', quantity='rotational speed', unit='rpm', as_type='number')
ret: 8600 rpm
